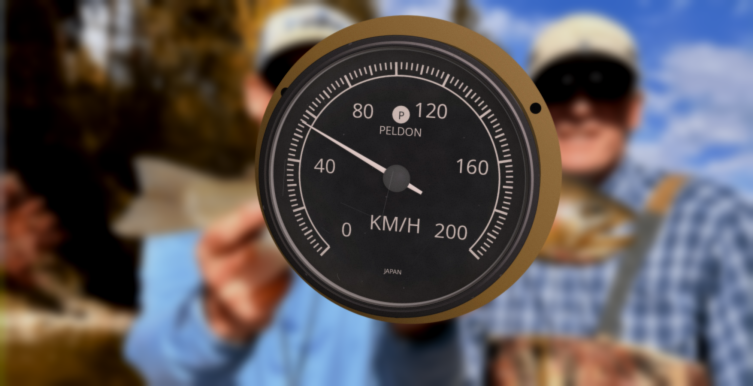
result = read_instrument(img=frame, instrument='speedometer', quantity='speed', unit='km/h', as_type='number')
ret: 56 km/h
